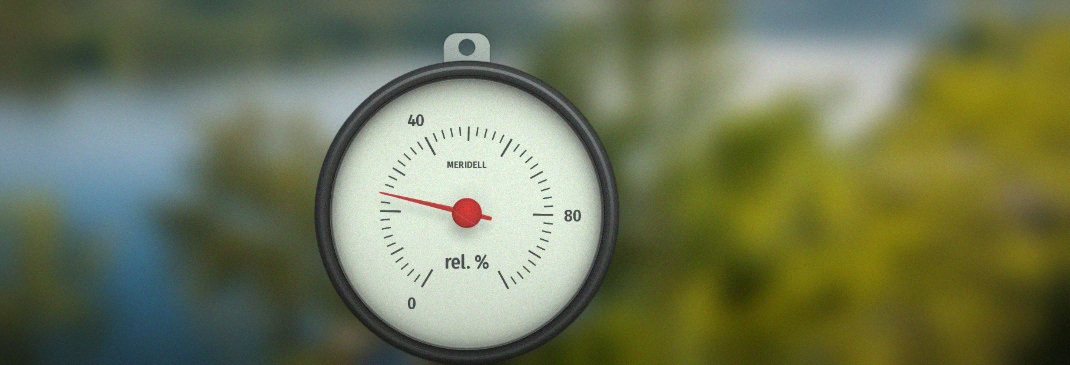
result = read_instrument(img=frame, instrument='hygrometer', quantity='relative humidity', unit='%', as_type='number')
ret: 24 %
